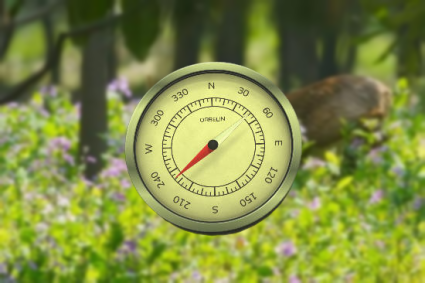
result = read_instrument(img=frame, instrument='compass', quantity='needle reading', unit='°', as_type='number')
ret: 230 °
